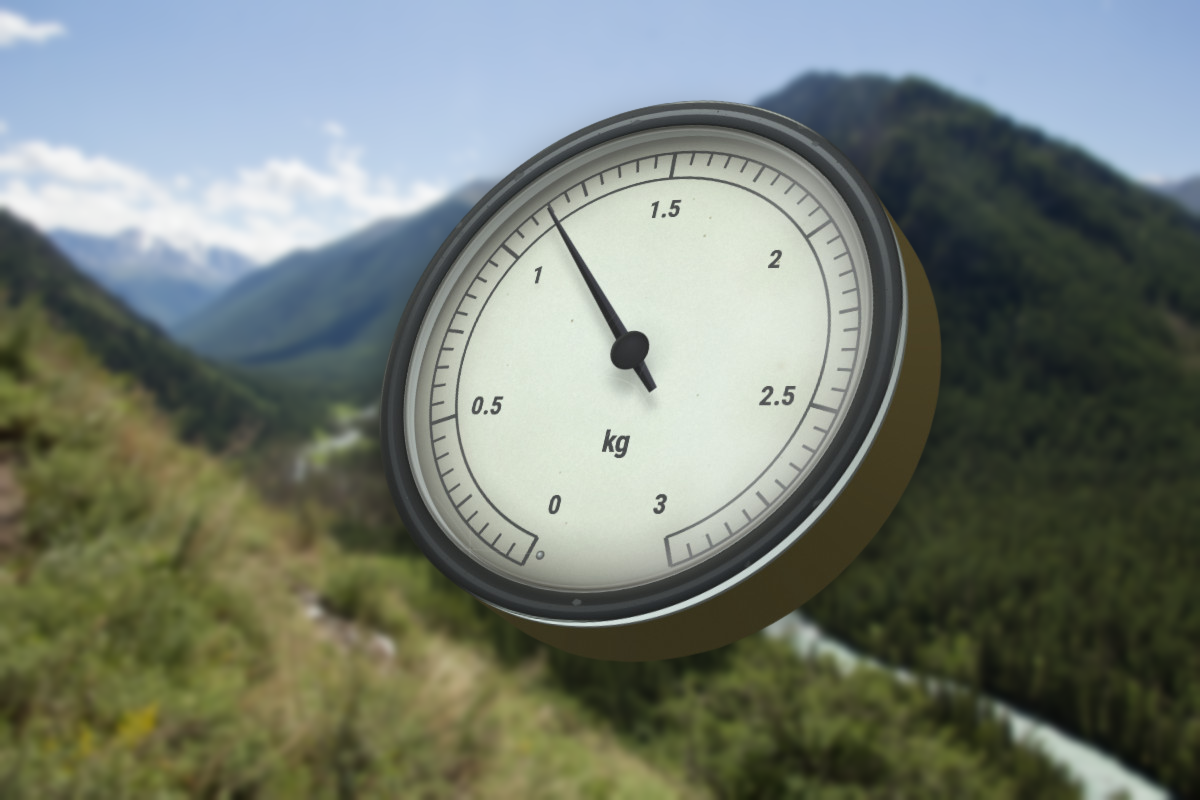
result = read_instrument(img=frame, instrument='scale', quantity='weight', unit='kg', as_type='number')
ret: 1.15 kg
